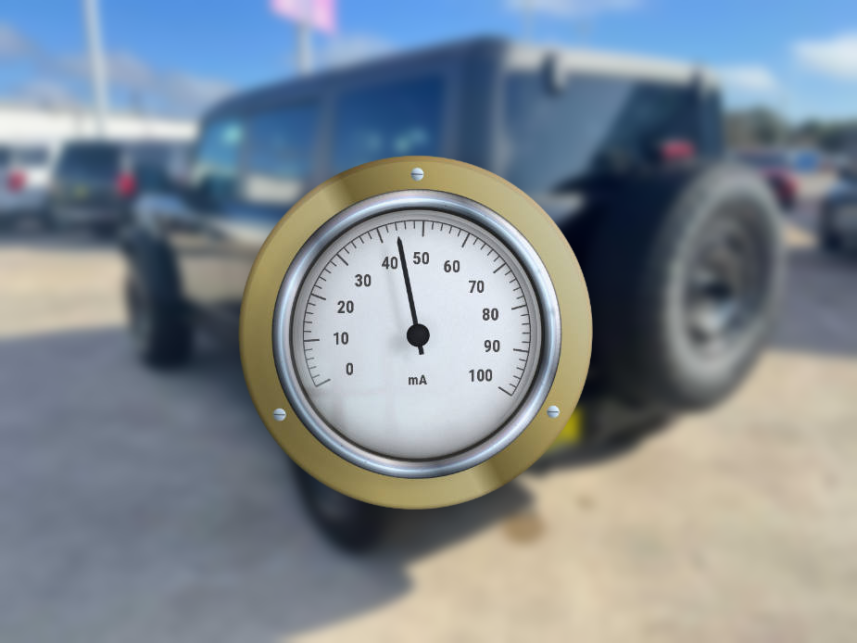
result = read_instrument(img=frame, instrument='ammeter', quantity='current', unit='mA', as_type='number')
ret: 44 mA
